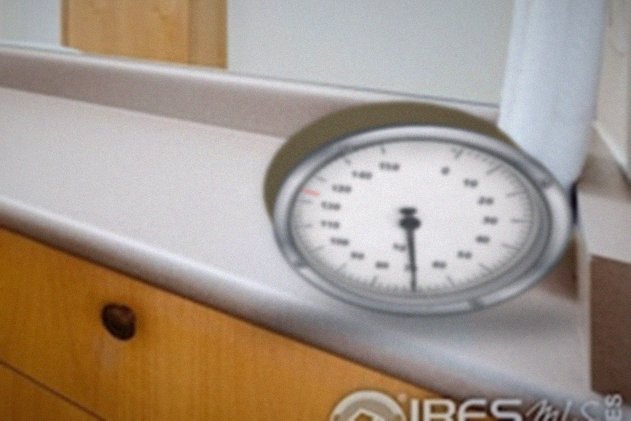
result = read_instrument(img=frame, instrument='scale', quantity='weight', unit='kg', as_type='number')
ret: 70 kg
